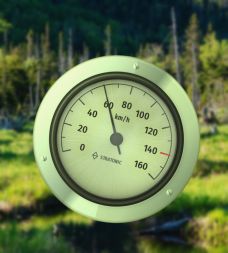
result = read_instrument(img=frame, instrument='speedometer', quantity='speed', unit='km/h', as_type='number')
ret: 60 km/h
